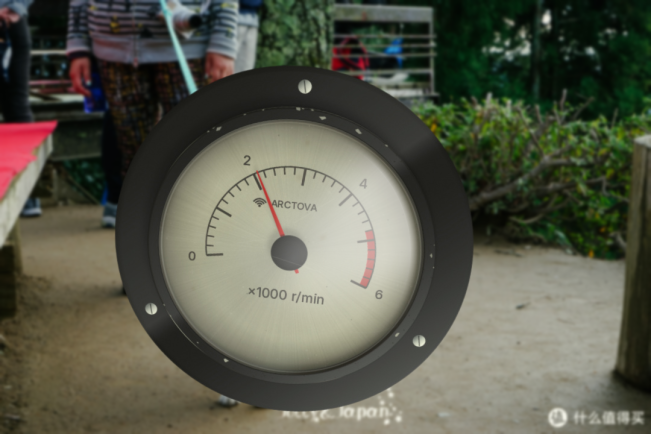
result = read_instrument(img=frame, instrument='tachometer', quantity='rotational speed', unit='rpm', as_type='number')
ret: 2100 rpm
